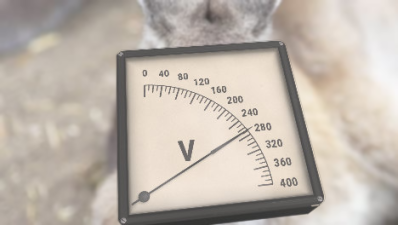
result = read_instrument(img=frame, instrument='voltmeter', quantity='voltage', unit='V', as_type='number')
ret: 270 V
